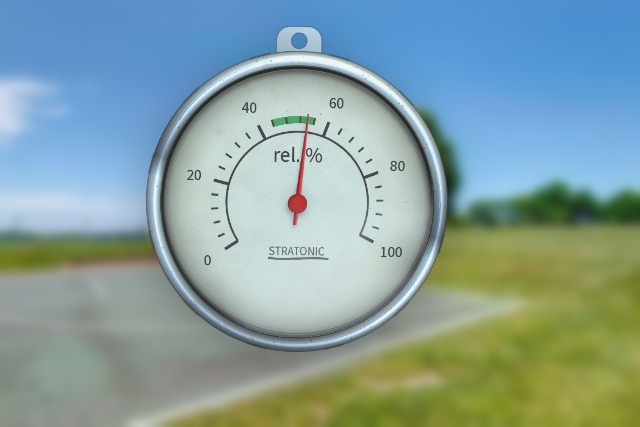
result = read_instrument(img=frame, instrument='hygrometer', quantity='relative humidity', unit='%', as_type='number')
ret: 54 %
